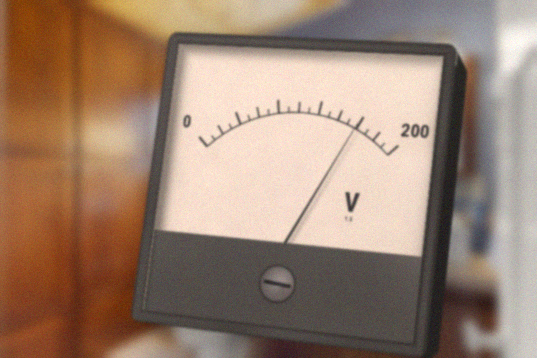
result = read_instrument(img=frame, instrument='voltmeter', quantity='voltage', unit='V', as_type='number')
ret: 160 V
